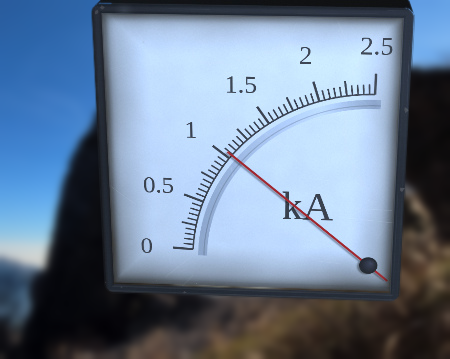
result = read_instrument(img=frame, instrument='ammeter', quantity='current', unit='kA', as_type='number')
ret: 1.05 kA
